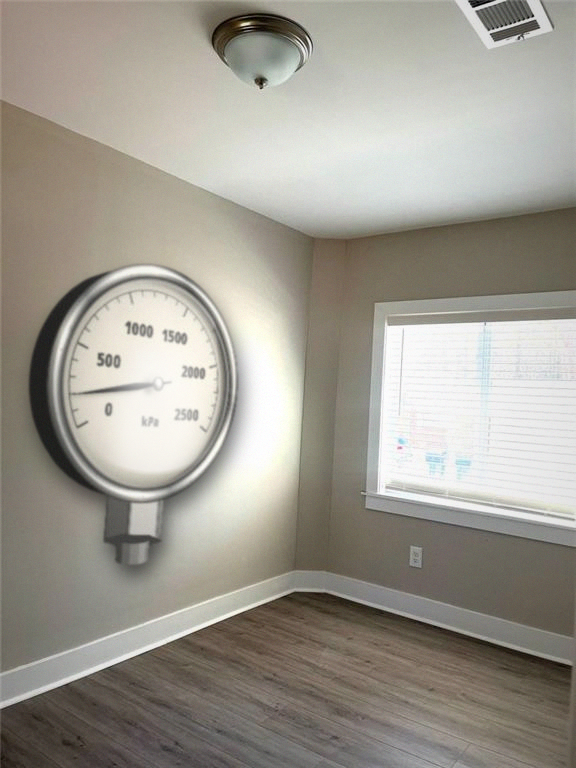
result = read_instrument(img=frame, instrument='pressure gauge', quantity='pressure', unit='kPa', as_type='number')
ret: 200 kPa
